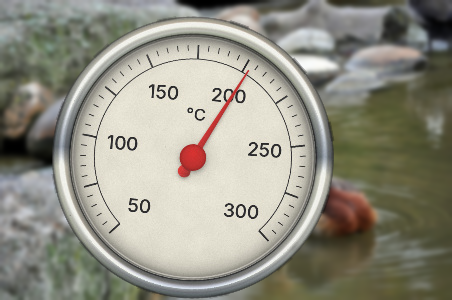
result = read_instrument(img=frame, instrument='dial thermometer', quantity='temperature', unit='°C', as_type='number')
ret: 202.5 °C
